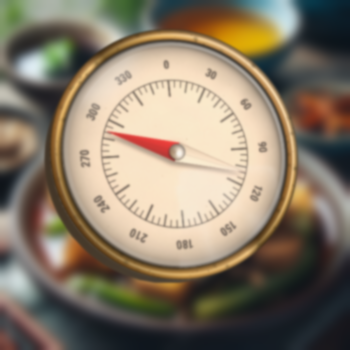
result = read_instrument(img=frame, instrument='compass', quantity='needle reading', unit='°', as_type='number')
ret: 290 °
